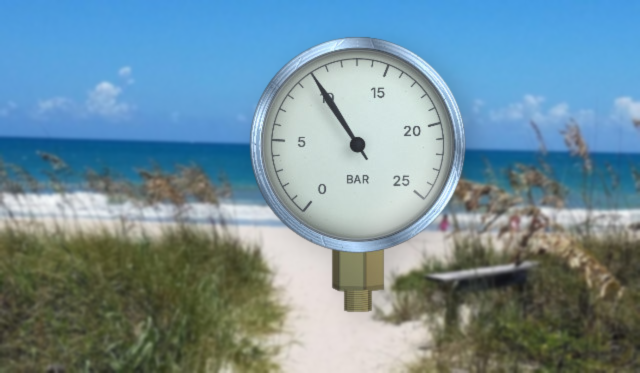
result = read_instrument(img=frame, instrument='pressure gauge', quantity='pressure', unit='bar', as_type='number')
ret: 10 bar
